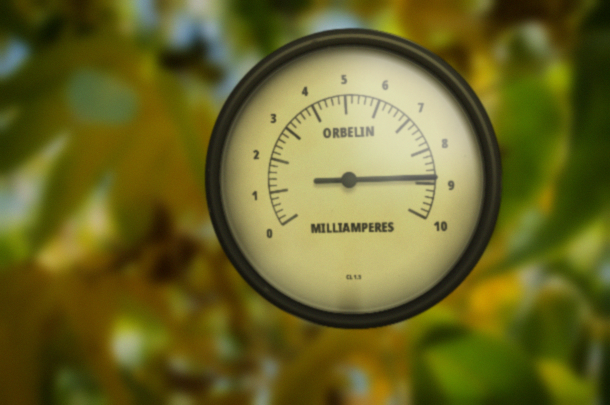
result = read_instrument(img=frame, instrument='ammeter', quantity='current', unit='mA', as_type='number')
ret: 8.8 mA
